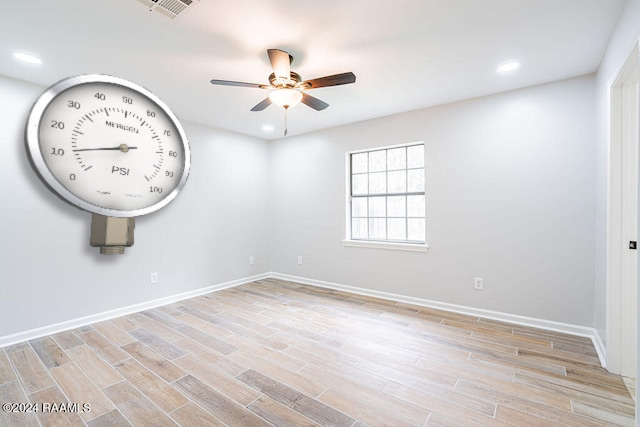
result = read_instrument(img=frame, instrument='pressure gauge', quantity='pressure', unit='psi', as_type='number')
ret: 10 psi
